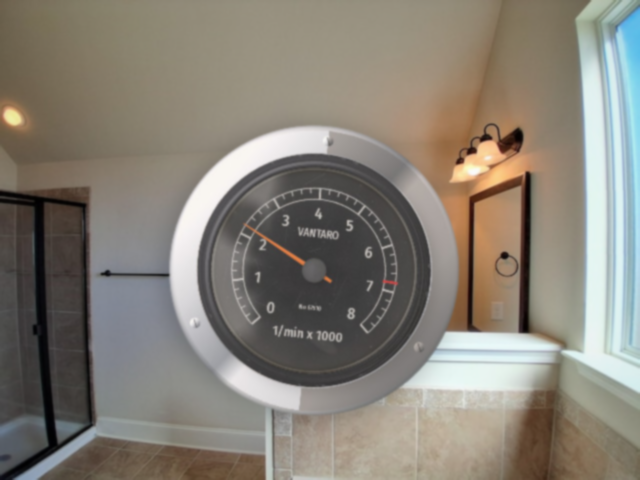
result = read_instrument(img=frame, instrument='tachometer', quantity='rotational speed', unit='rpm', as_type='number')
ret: 2200 rpm
